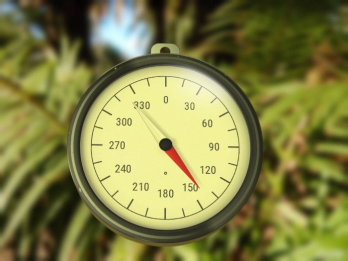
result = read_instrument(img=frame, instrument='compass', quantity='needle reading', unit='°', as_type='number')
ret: 142.5 °
